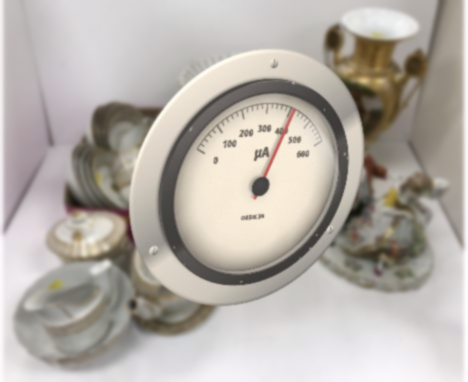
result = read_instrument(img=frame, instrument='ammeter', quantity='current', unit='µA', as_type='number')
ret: 400 µA
